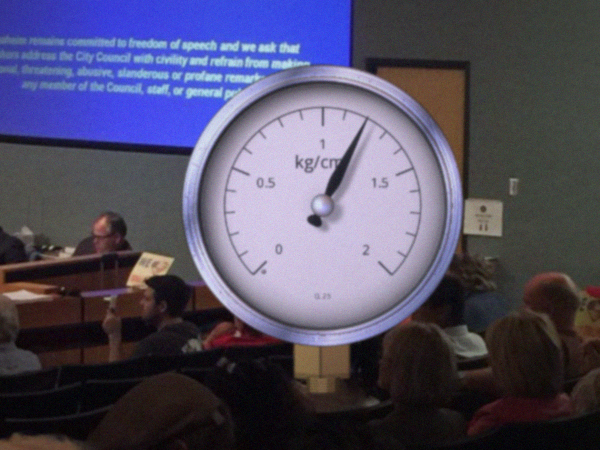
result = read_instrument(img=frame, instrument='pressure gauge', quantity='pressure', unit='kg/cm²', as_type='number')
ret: 1.2 kg/cm²
